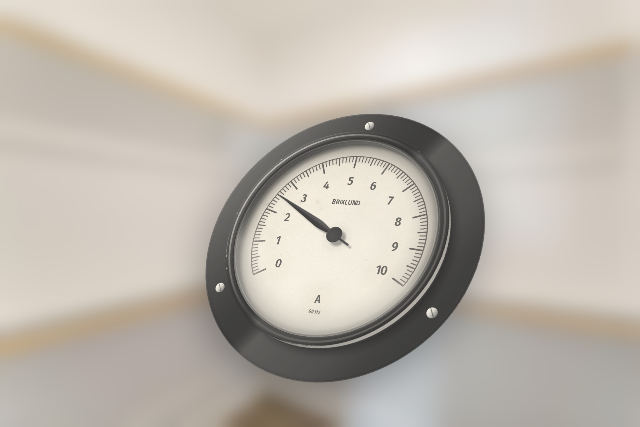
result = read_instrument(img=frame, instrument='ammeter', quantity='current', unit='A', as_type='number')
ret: 2.5 A
